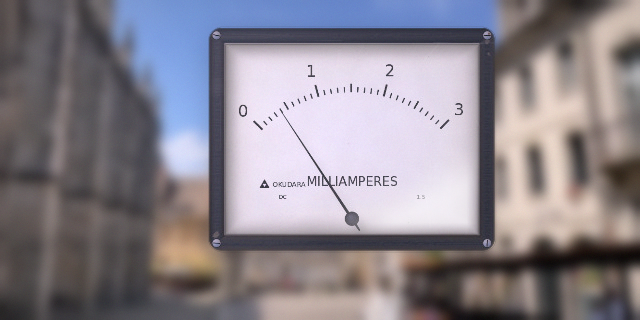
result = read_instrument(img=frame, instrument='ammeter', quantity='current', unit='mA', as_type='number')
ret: 0.4 mA
